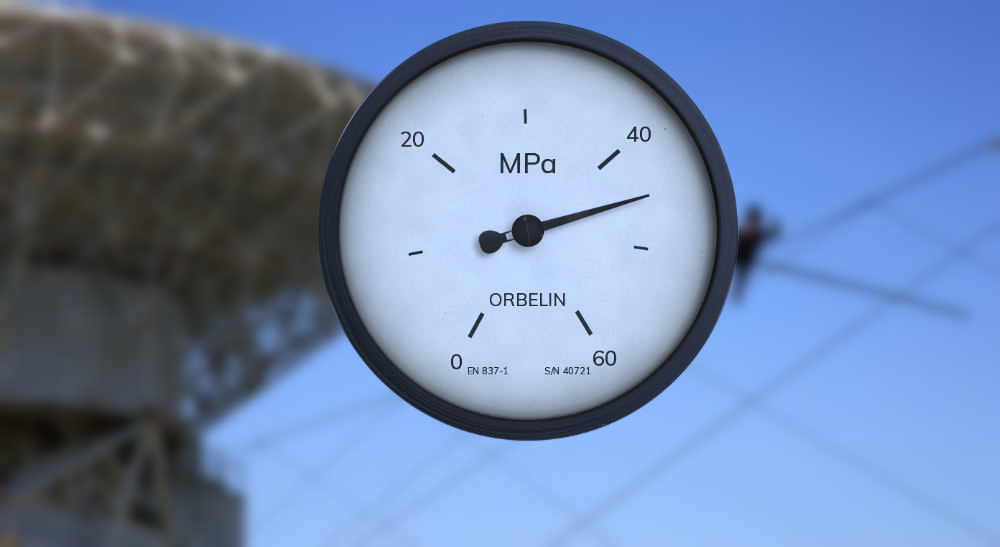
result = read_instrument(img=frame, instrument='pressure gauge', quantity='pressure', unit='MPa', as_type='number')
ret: 45 MPa
